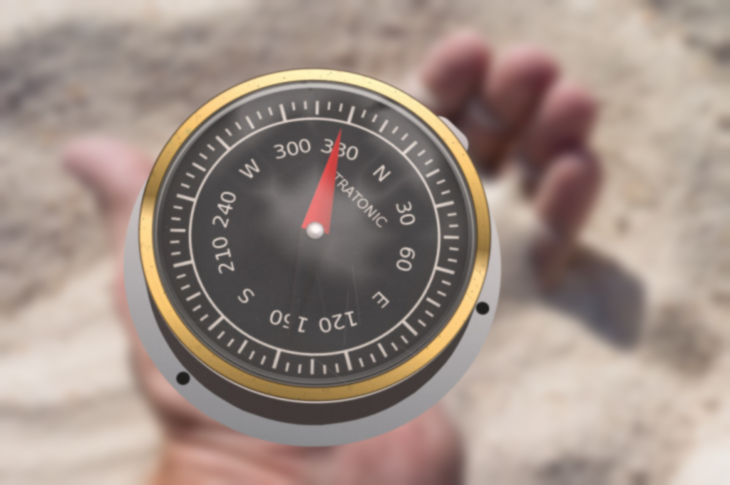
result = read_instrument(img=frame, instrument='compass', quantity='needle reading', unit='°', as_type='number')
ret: 327.5 °
